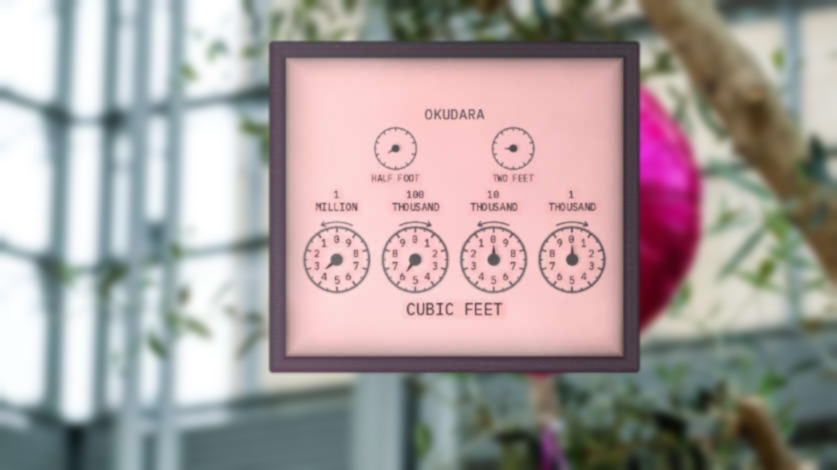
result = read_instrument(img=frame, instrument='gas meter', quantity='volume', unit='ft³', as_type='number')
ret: 360000 ft³
